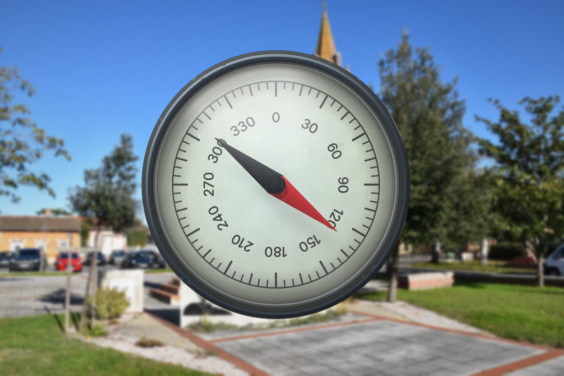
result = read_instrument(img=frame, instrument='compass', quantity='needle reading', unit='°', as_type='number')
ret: 127.5 °
